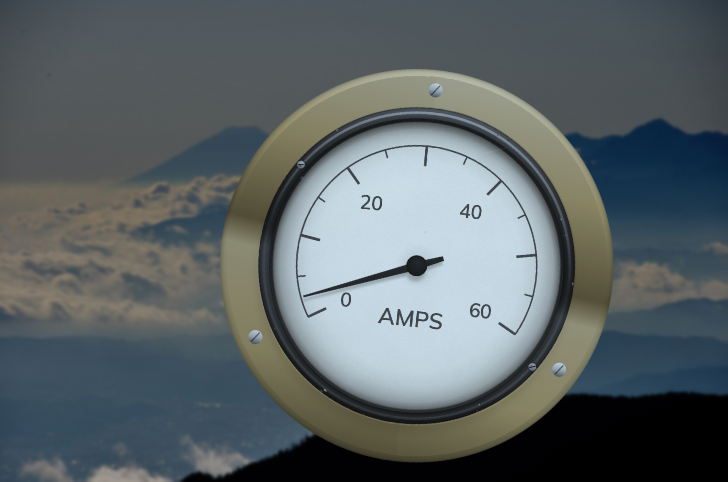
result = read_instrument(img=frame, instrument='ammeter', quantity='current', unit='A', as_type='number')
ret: 2.5 A
